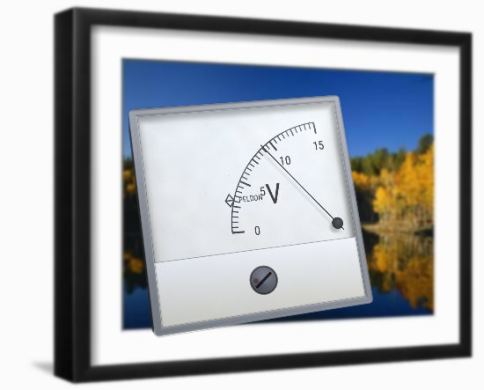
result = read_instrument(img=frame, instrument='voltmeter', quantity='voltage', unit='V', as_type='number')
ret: 9 V
